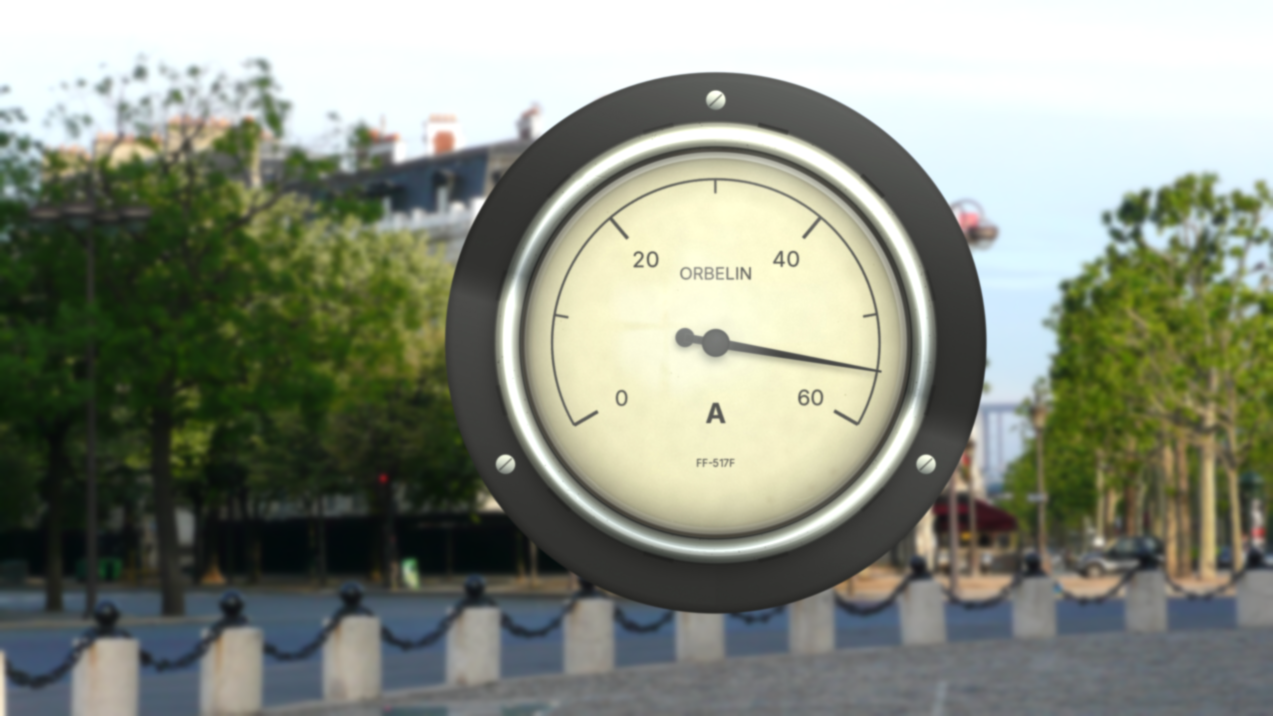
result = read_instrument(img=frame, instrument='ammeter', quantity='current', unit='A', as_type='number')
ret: 55 A
